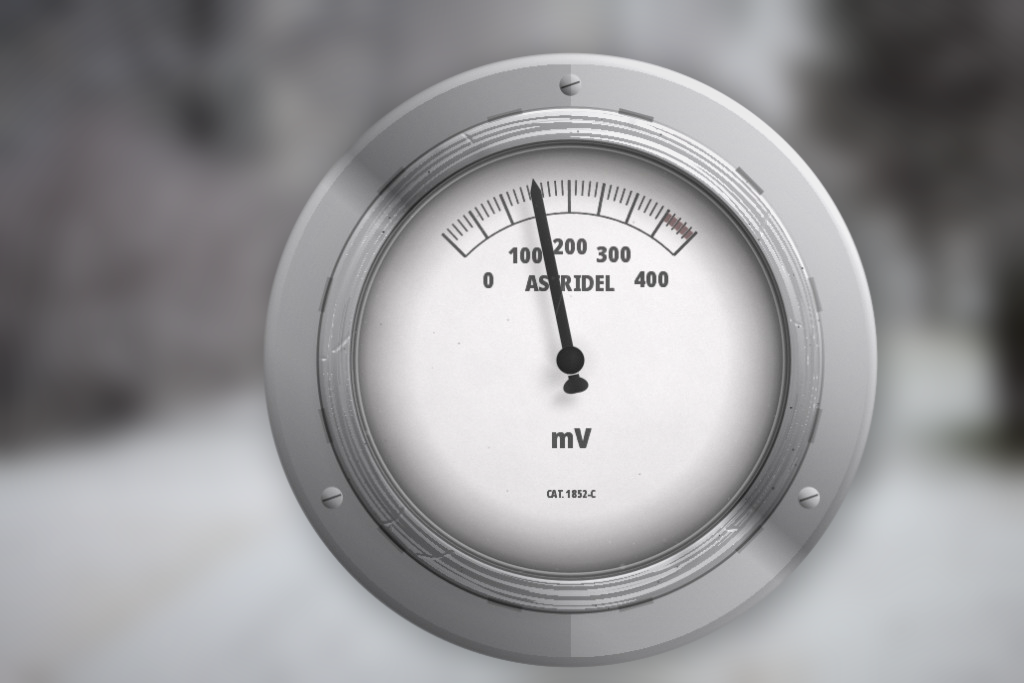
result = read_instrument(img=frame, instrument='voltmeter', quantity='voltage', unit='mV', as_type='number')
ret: 150 mV
